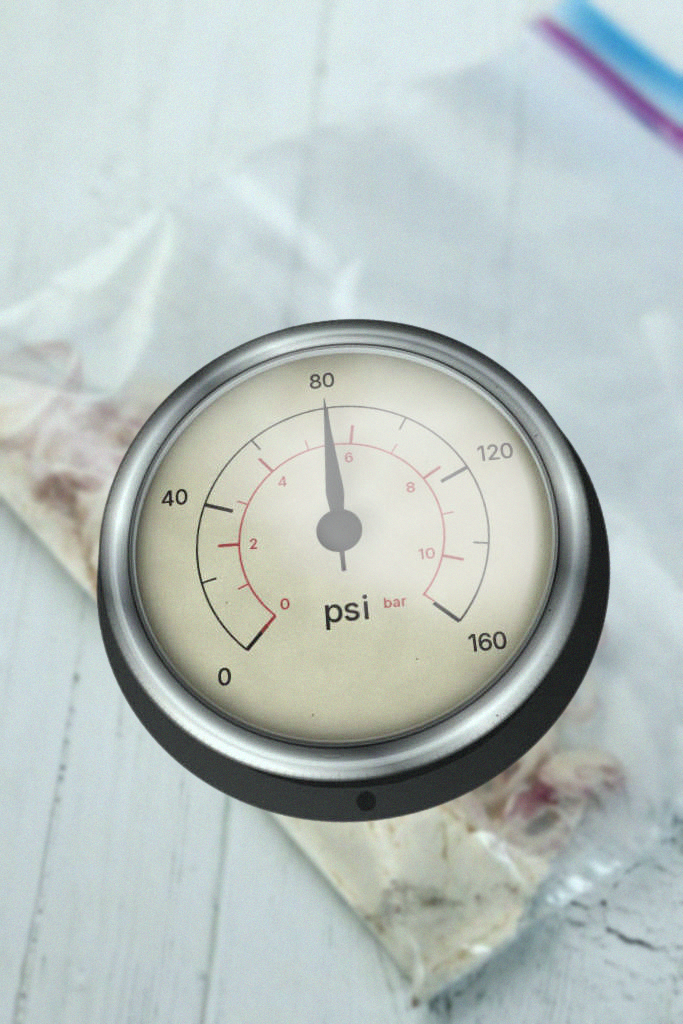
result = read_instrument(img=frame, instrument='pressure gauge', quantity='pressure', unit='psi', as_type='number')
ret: 80 psi
